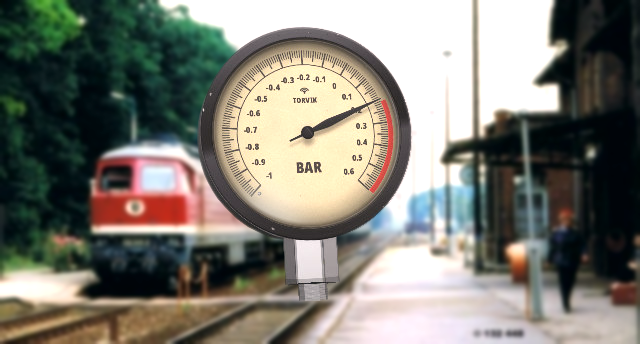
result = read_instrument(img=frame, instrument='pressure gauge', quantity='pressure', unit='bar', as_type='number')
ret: 0.2 bar
